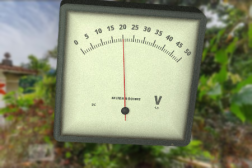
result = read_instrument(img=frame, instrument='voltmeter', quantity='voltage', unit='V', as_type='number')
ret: 20 V
